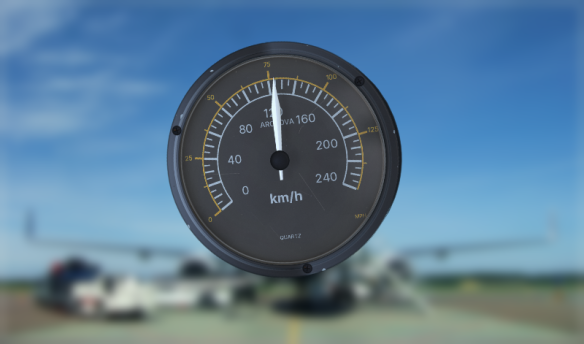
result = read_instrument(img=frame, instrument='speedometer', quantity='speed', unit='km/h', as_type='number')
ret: 125 km/h
